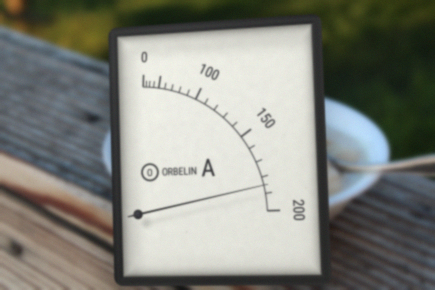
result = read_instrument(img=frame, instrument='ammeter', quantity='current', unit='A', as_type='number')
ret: 185 A
